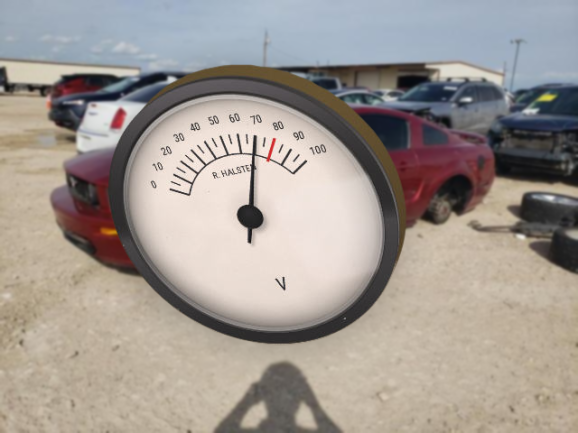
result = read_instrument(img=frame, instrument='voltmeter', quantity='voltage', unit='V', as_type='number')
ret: 70 V
